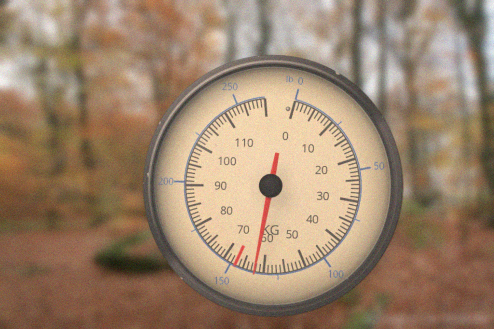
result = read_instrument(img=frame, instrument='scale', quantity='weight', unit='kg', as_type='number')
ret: 62 kg
